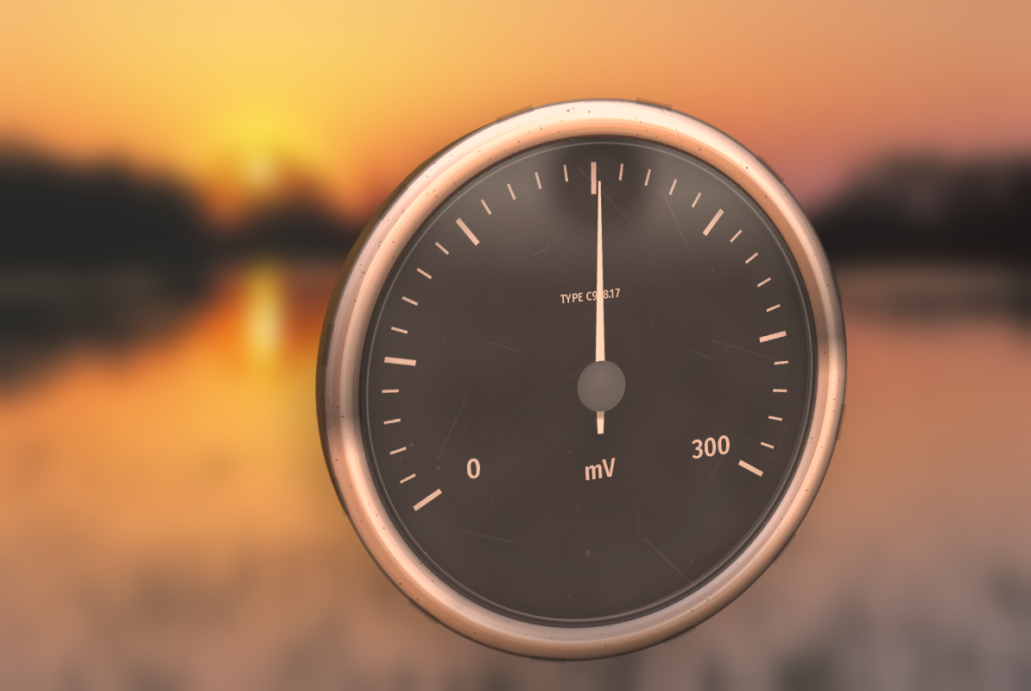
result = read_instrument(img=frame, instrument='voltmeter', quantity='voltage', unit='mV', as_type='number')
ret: 150 mV
